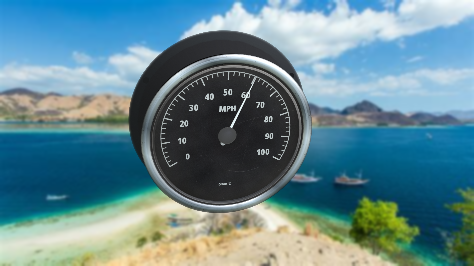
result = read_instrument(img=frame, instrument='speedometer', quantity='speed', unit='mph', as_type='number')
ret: 60 mph
